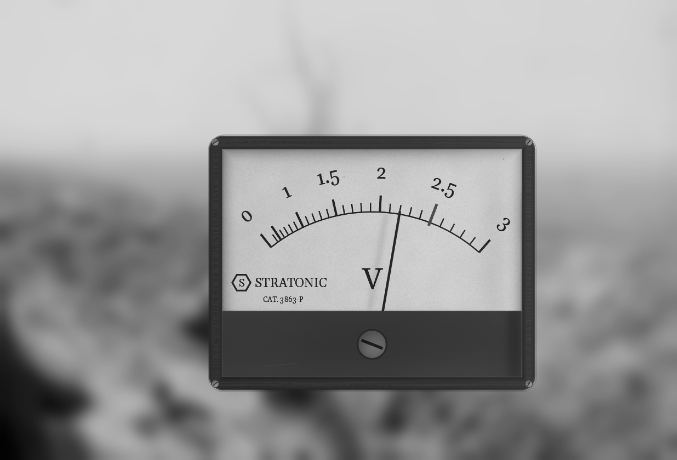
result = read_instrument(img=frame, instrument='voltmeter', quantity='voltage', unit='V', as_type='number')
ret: 2.2 V
